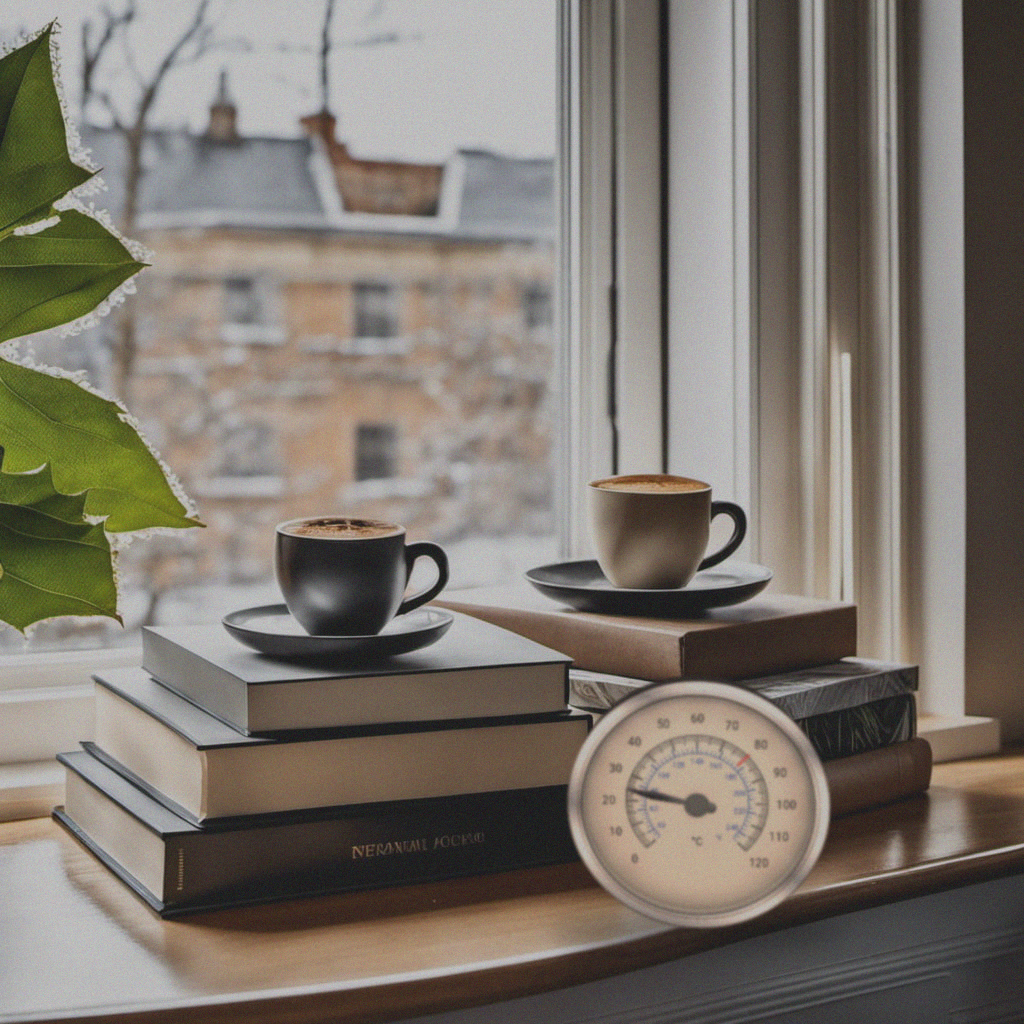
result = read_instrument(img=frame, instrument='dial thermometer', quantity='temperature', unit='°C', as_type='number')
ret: 25 °C
